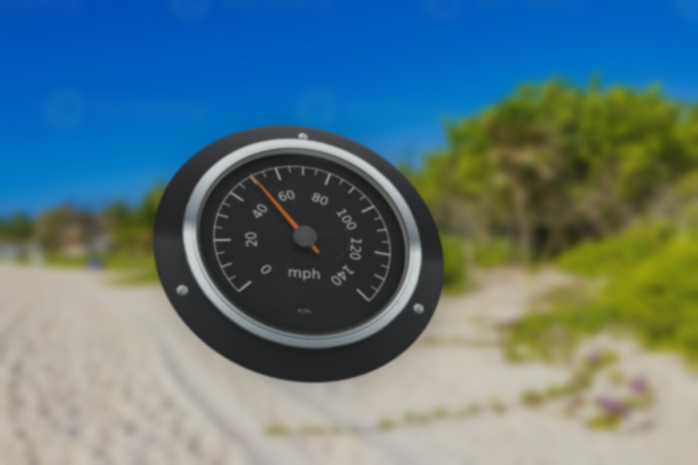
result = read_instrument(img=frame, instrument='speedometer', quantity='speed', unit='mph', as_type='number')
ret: 50 mph
